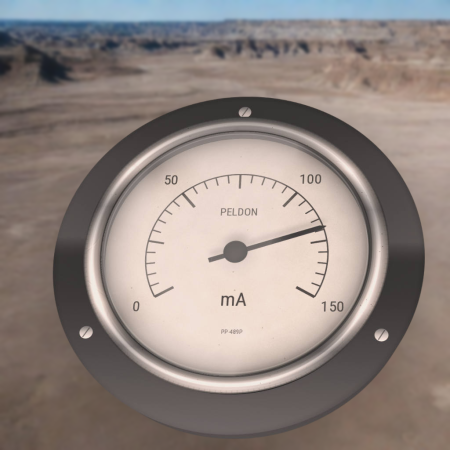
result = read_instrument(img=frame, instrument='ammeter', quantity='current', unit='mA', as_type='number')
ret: 120 mA
